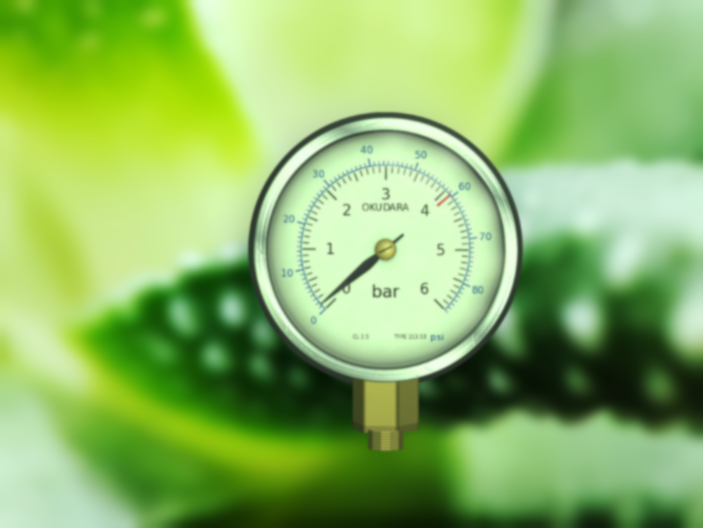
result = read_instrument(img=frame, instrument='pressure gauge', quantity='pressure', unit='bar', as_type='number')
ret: 0.1 bar
